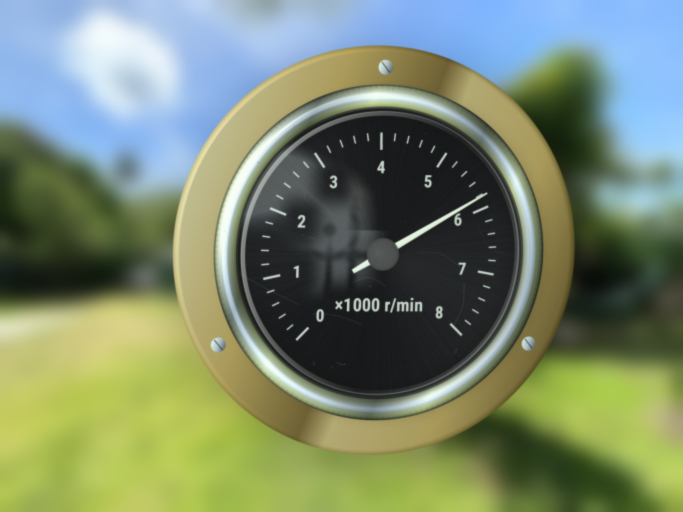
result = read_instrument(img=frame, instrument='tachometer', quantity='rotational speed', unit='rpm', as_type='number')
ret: 5800 rpm
